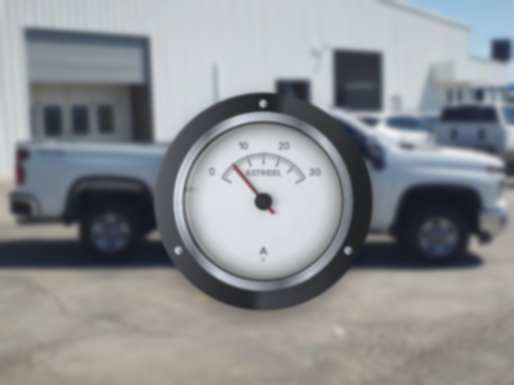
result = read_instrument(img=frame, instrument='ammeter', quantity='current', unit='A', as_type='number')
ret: 5 A
